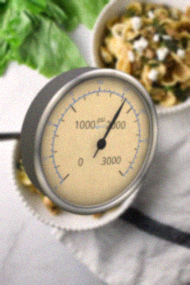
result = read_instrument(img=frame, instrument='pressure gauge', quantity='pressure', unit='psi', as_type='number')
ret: 1800 psi
